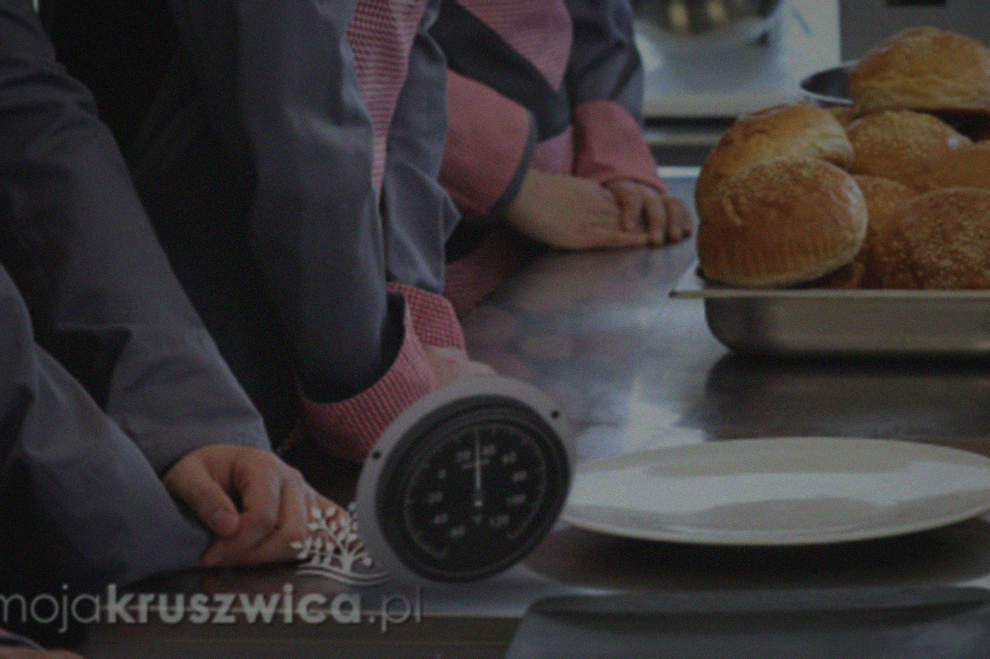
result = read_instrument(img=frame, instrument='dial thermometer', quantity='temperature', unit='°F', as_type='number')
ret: 30 °F
